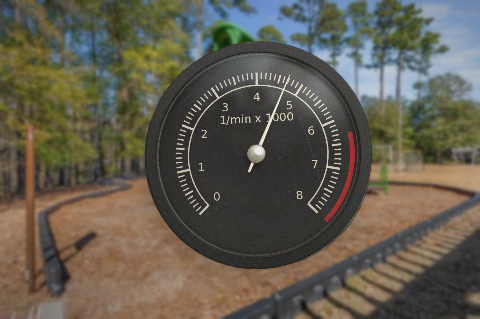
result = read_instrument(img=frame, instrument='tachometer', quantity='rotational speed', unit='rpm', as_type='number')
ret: 4700 rpm
